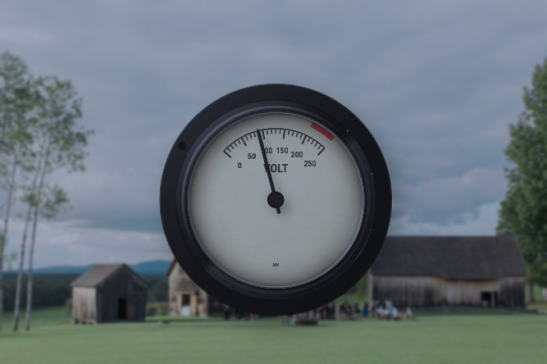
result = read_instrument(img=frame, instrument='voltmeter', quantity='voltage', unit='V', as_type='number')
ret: 90 V
